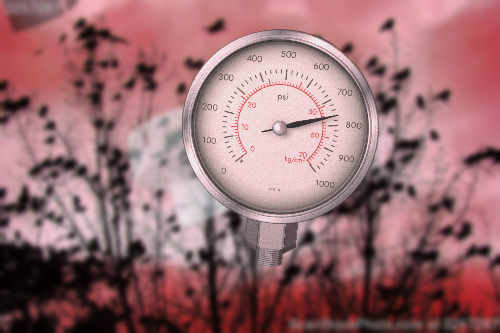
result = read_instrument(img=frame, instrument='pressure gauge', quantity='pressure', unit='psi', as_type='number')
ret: 760 psi
